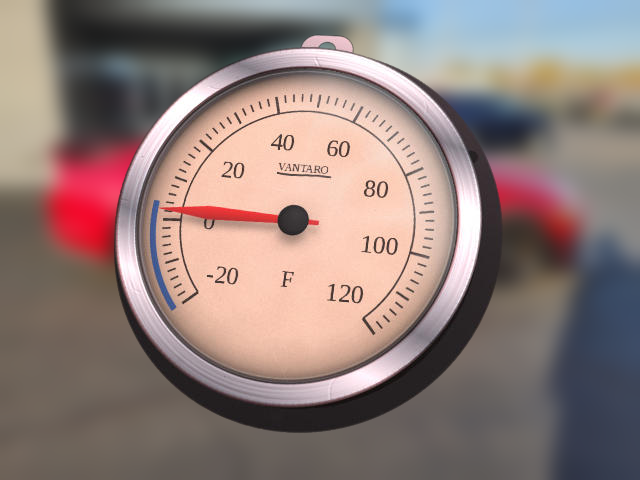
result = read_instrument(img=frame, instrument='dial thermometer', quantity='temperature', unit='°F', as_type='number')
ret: 2 °F
